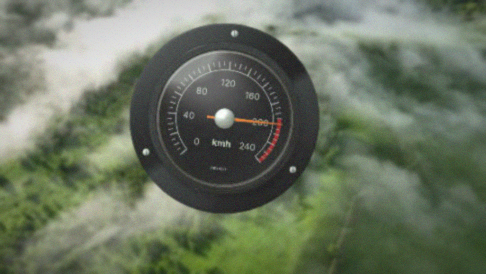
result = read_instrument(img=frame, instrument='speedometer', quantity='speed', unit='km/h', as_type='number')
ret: 200 km/h
